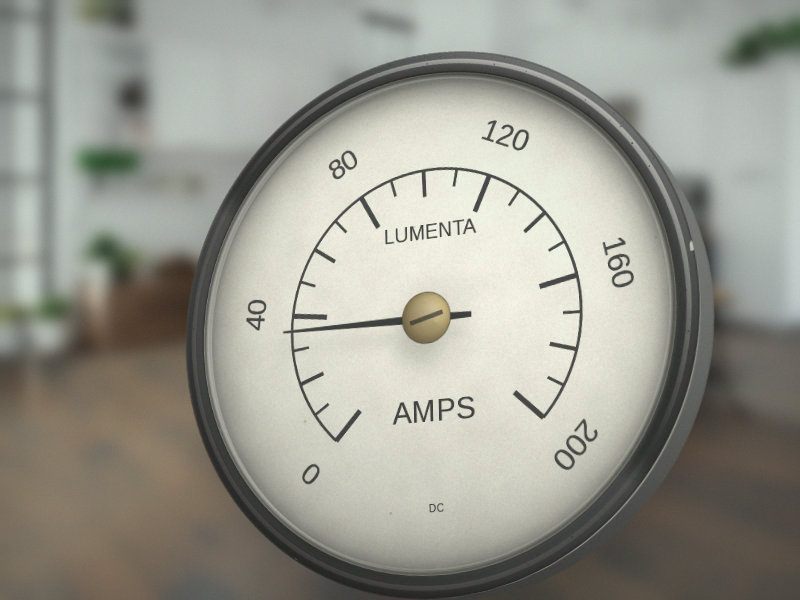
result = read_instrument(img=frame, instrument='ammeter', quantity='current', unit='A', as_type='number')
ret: 35 A
